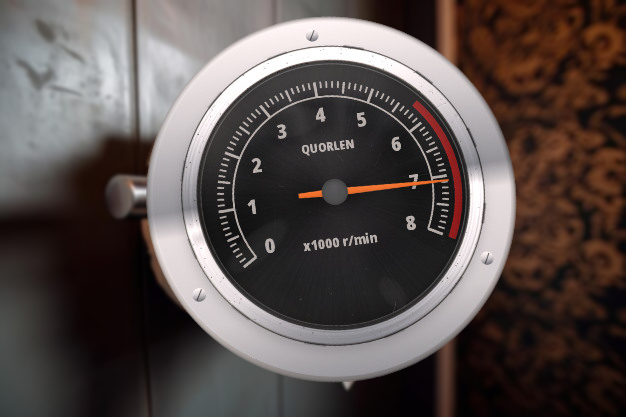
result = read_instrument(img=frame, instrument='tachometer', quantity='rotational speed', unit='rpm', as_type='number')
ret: 7100 rpm
